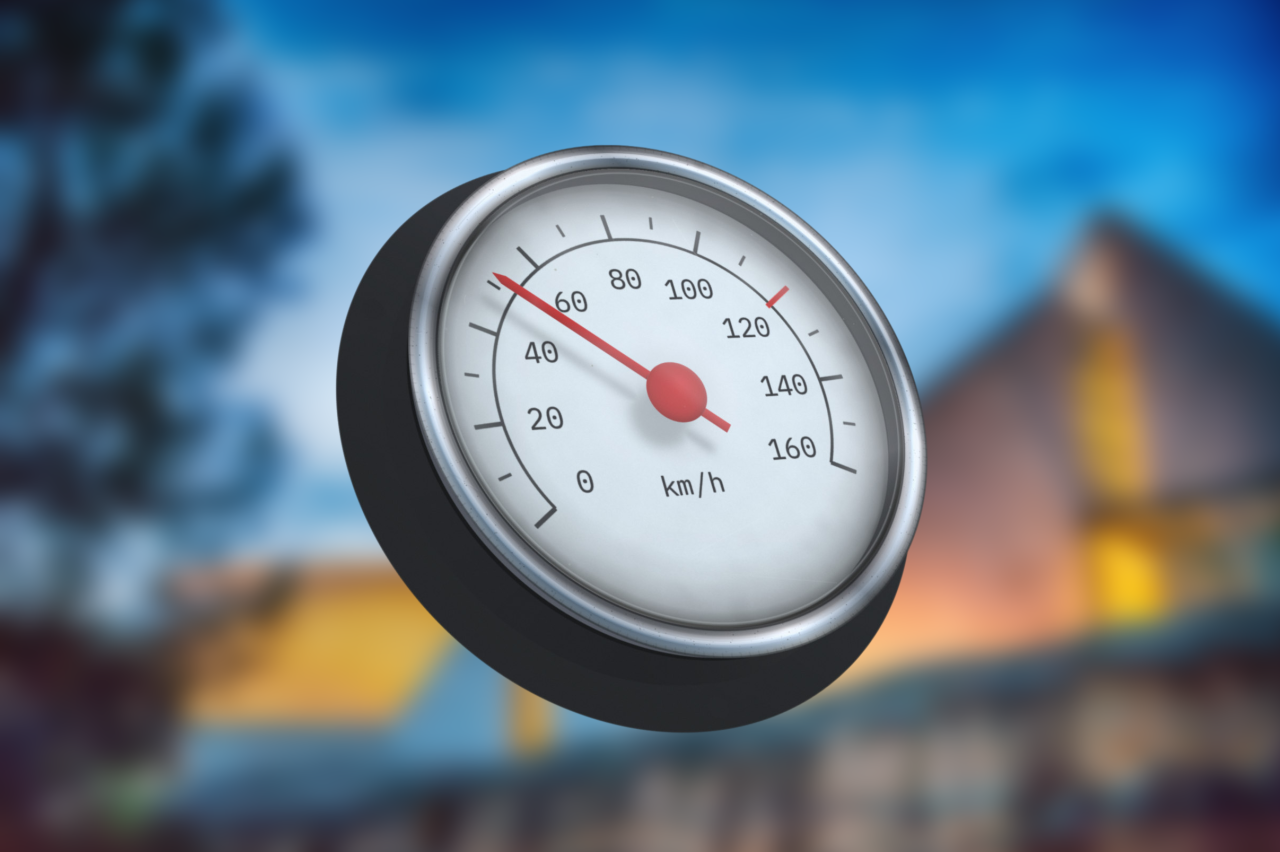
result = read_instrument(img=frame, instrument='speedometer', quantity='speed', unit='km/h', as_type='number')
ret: 50 km/h
